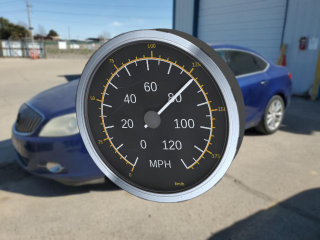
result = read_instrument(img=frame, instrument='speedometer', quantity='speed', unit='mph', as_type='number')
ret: 80 mph
